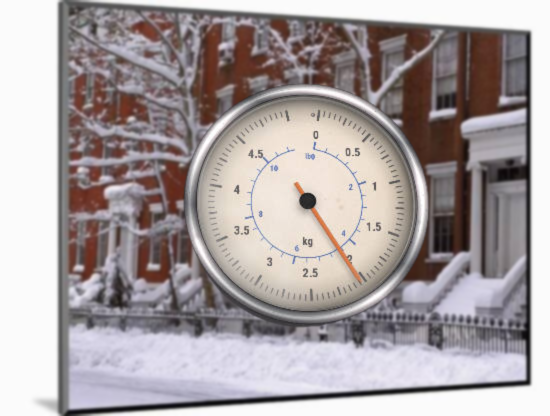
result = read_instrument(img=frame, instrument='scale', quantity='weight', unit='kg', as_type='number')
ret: 2.05 kg
